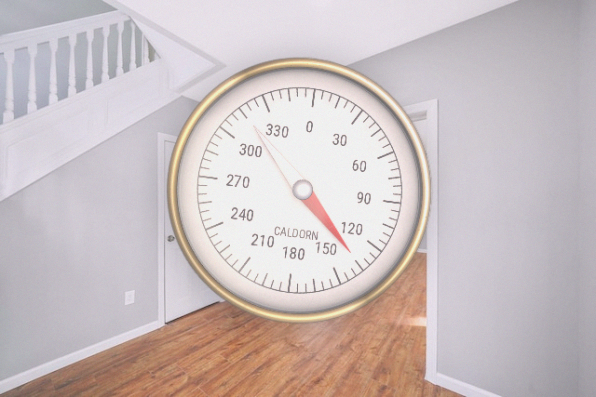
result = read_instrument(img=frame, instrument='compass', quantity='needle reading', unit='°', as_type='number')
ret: 135 °
